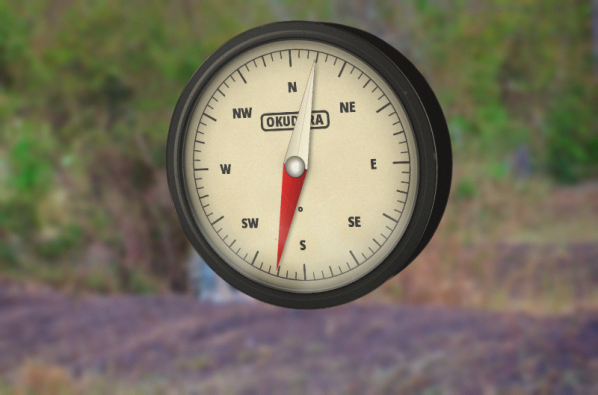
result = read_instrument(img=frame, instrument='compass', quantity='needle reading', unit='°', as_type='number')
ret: 195 °
